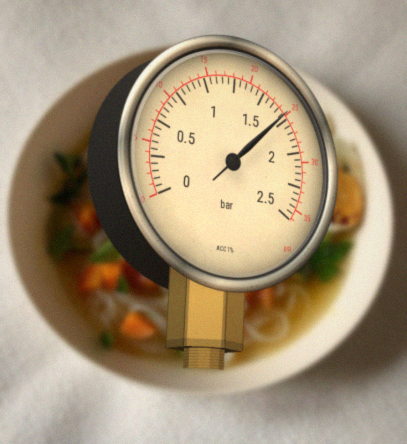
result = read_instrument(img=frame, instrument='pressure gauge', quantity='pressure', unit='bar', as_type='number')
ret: 1.7 bar
